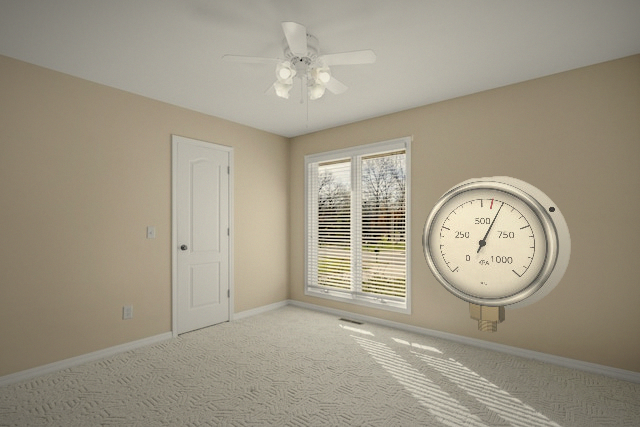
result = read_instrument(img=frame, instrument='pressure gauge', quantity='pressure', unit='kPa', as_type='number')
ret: 600 kPa
